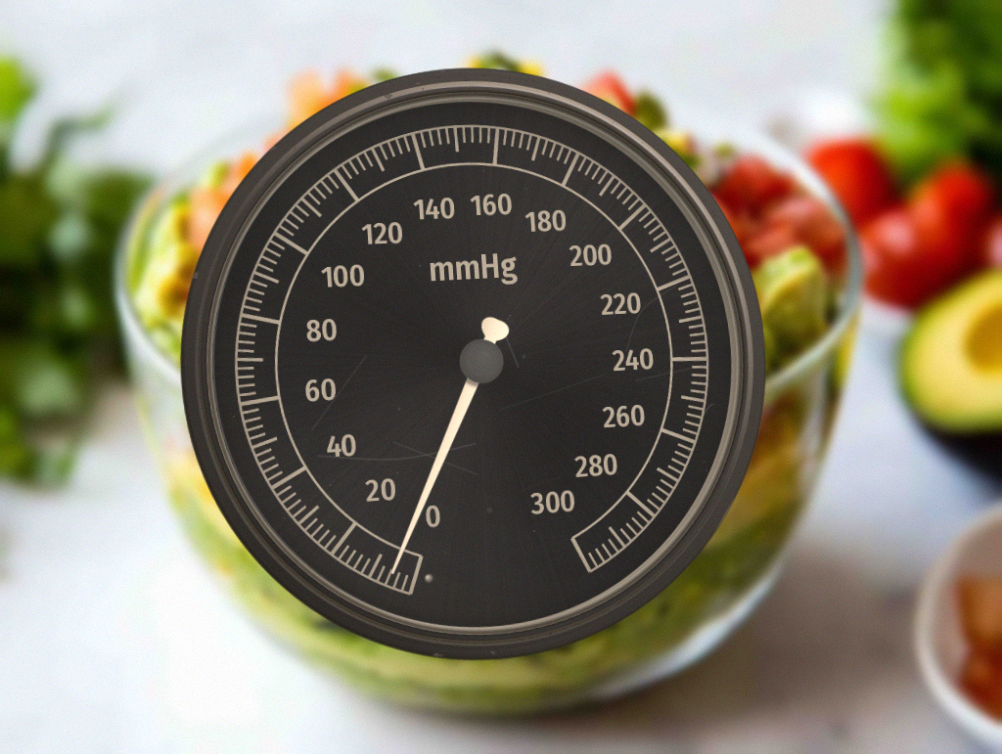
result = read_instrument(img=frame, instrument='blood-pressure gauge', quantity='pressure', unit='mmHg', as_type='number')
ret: 6 mmHg
